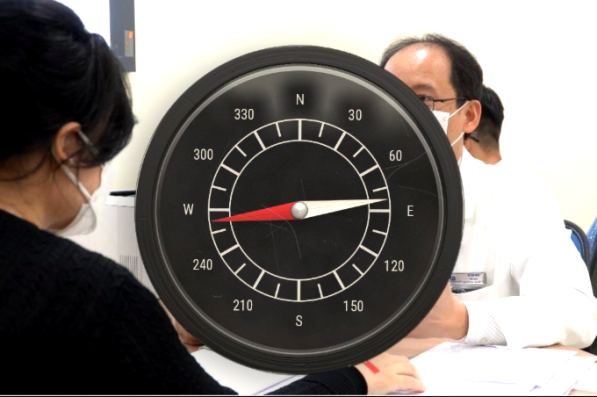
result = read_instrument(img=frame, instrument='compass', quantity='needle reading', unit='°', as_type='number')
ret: 262.5 °
